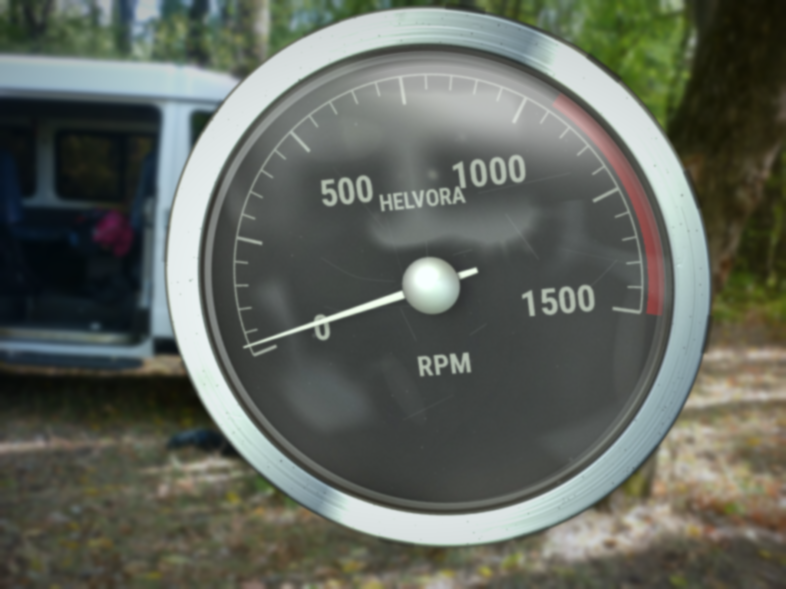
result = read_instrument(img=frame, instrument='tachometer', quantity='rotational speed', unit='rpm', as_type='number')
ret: 25 rpm
